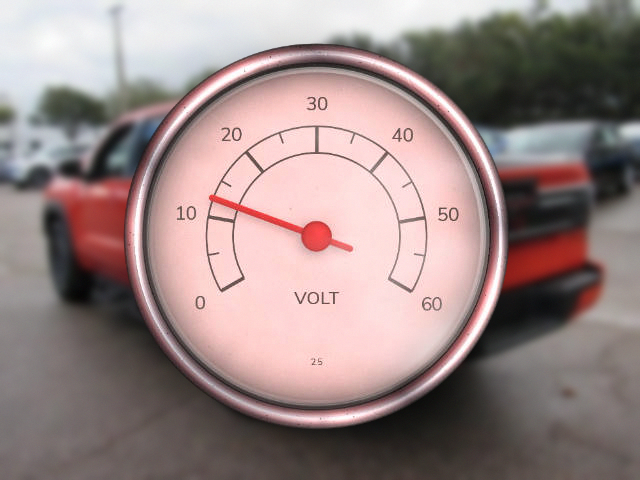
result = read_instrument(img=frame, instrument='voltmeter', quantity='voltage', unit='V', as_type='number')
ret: 12.5 V
